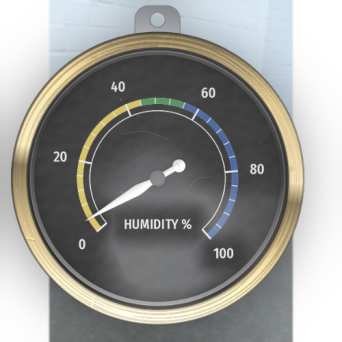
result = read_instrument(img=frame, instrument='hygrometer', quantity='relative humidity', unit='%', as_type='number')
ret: 4 %
